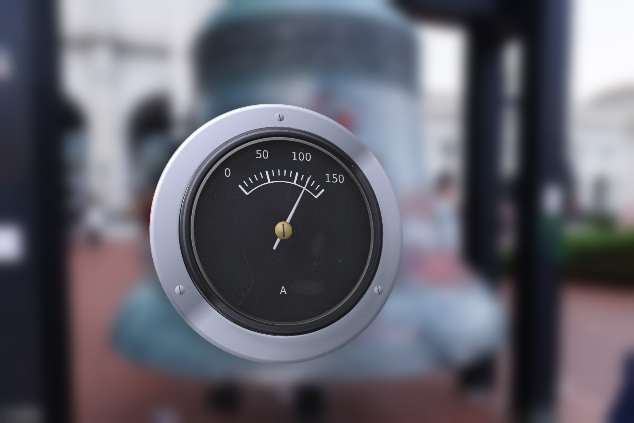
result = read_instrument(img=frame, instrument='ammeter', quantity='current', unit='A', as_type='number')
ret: 120 A
